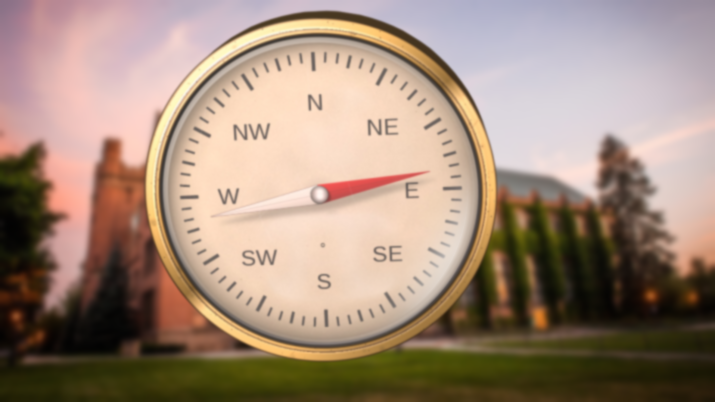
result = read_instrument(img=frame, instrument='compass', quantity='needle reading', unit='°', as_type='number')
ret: 80 °
